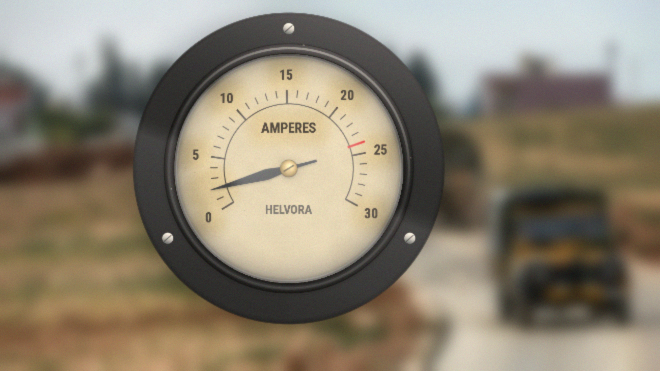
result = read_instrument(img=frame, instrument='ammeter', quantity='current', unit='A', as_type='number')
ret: 2 A
